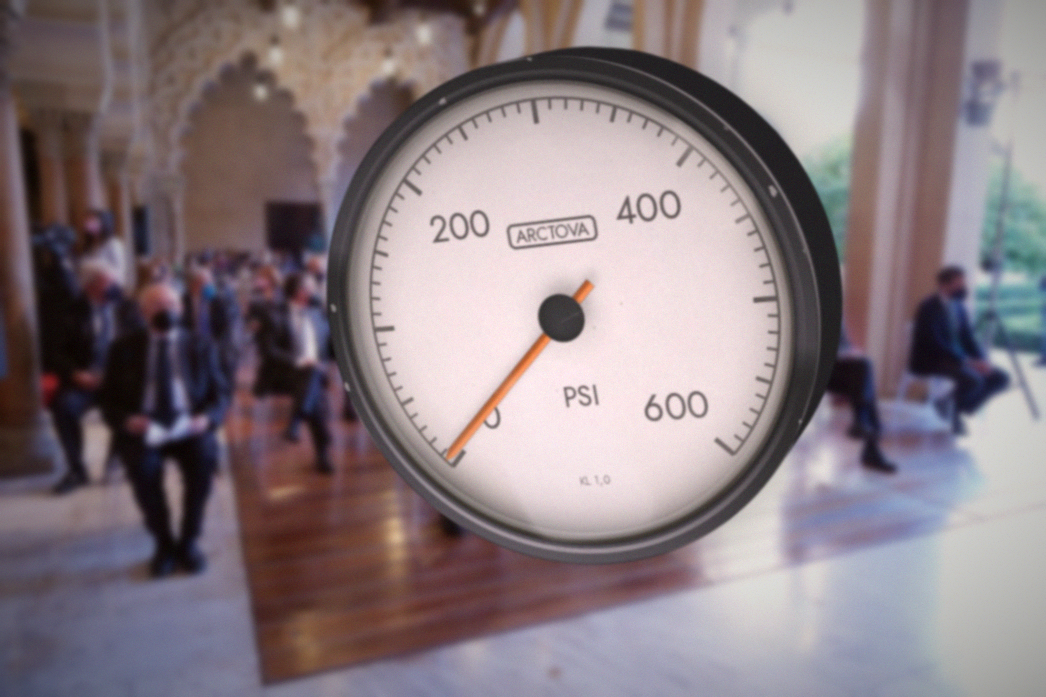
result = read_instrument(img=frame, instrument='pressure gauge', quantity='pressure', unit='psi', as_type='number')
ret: 5 psi
